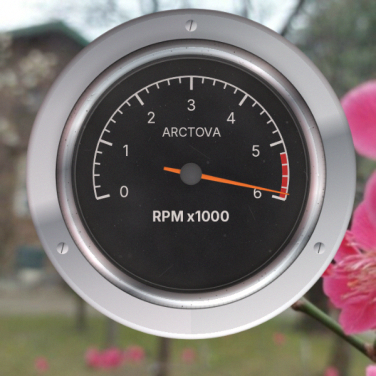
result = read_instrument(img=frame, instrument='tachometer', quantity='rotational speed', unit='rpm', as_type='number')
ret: 5900 rpm
